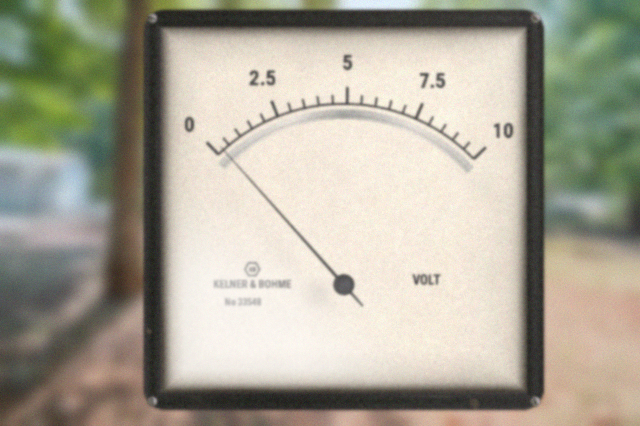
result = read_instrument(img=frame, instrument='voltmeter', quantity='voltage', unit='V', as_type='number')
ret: 0.25 V
